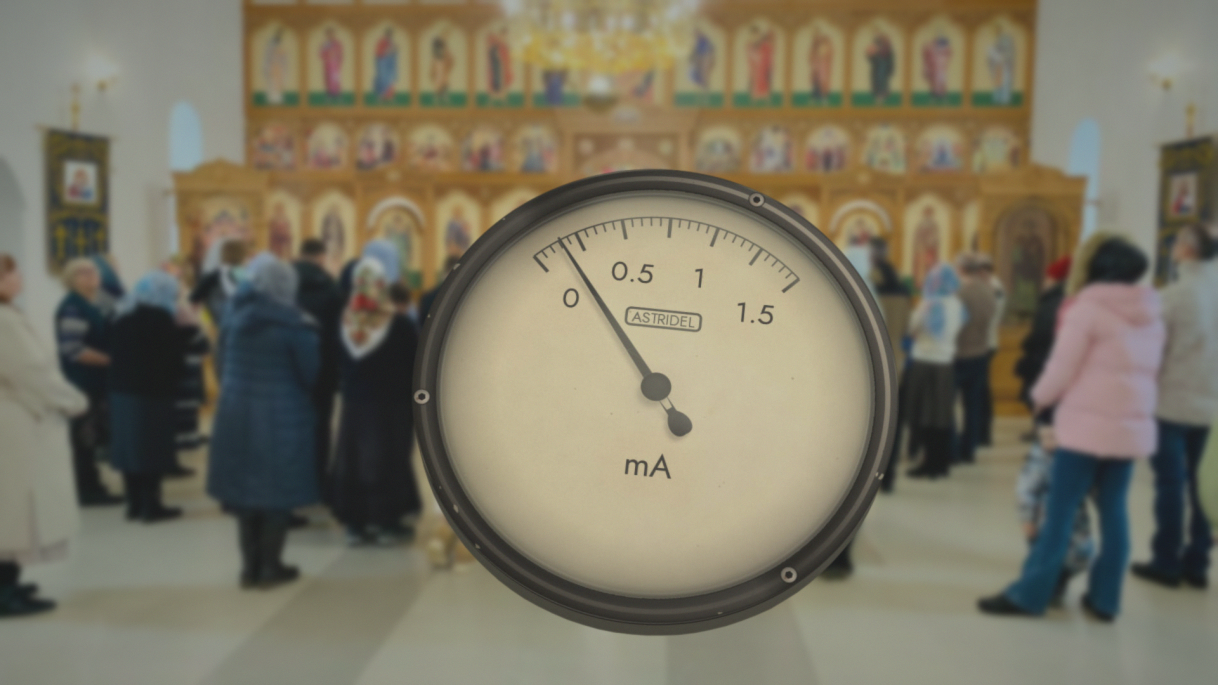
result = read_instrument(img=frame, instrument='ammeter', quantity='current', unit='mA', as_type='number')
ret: 0.15 mA
